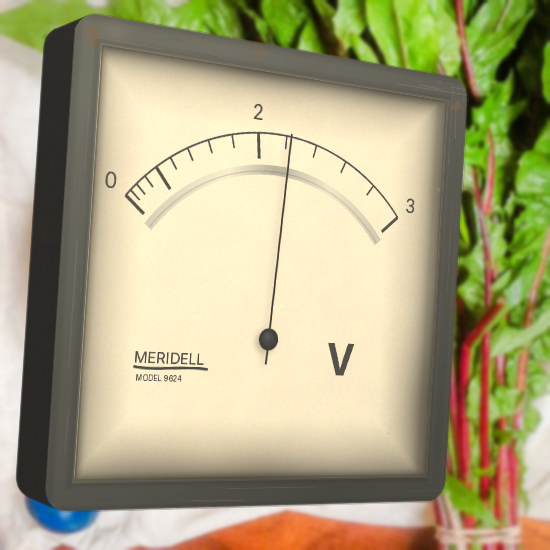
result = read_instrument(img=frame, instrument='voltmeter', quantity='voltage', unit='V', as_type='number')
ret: 2.2 V
